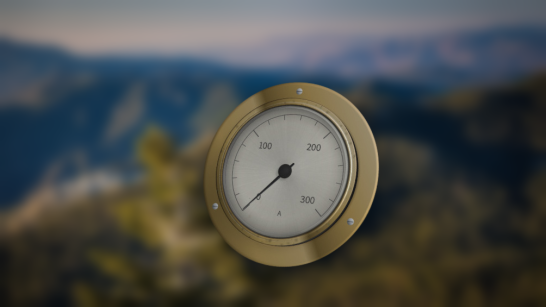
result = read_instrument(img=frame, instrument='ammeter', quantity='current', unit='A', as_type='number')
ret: 0 A
